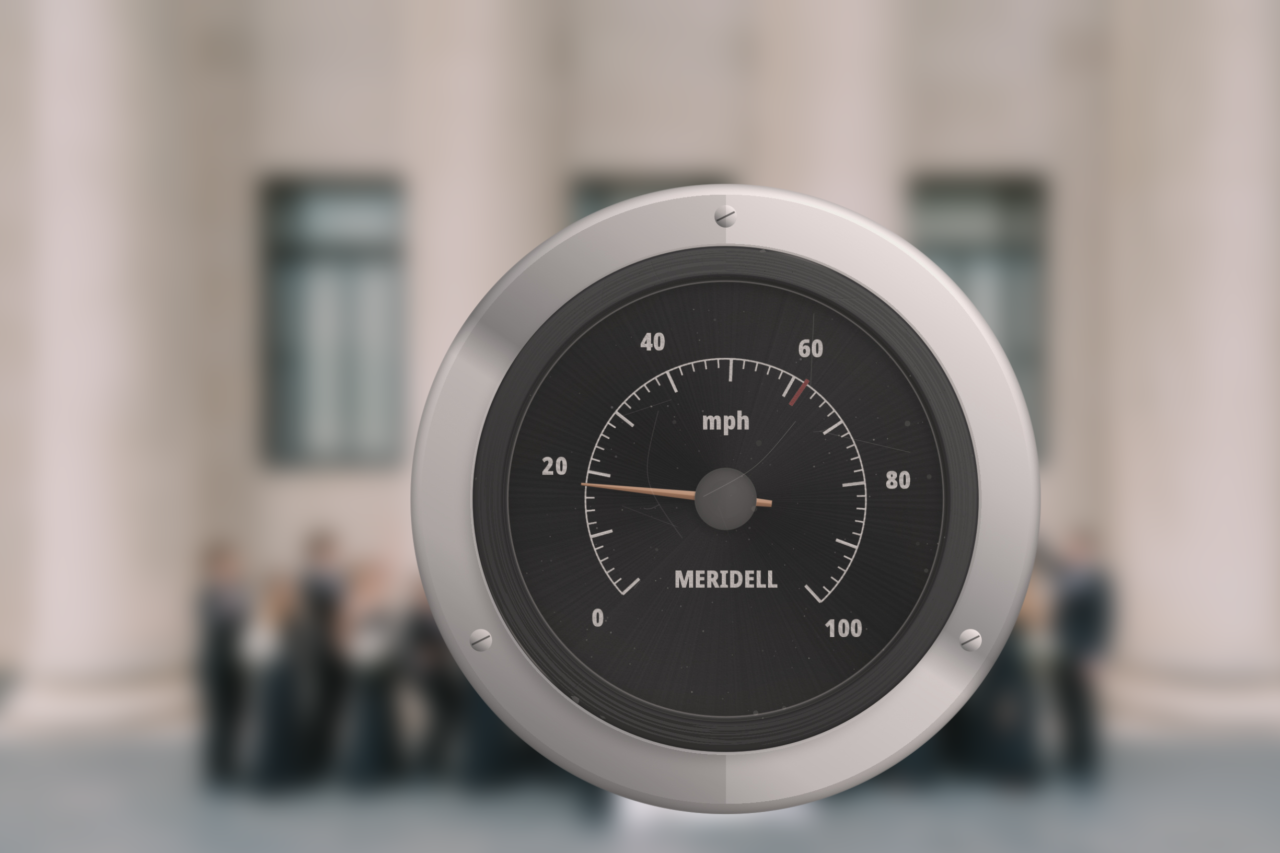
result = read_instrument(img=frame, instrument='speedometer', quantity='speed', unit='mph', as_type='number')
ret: 18 mph
